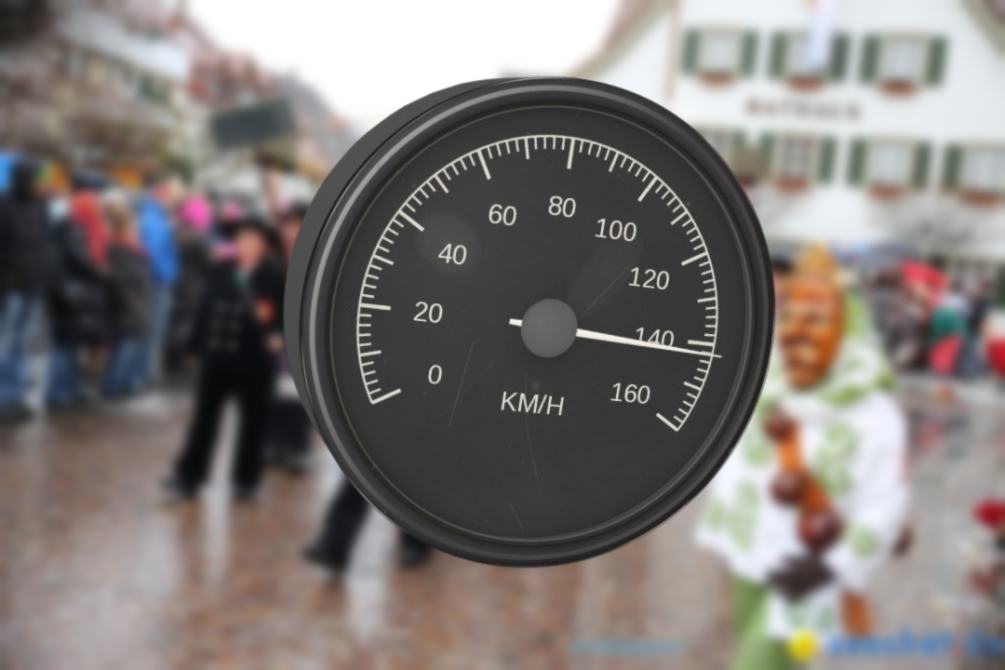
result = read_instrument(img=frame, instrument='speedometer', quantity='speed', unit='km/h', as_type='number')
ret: 142 km/h
